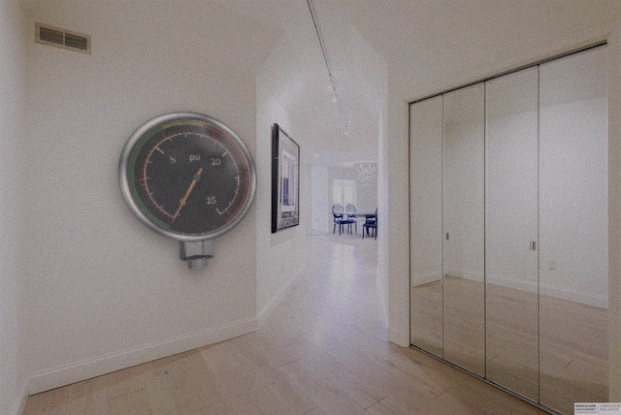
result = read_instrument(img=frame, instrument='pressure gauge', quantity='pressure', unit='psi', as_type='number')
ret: 0 psi
